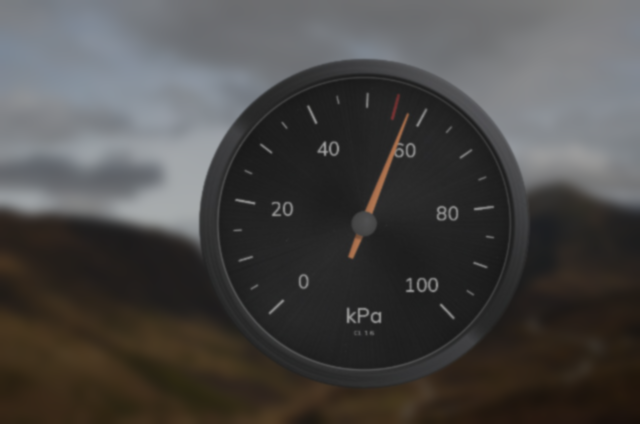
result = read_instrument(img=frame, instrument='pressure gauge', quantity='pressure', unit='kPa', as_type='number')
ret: 57.5 kPa
